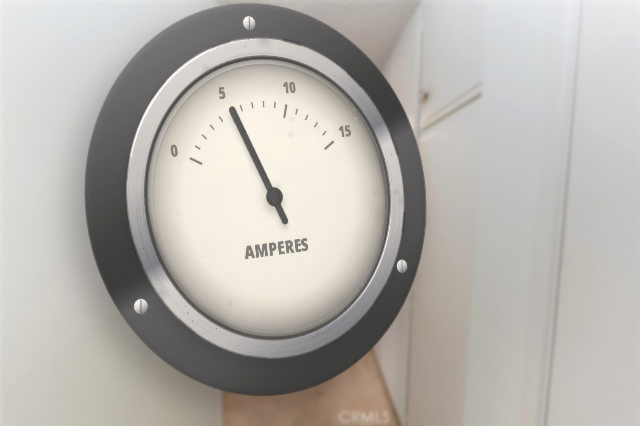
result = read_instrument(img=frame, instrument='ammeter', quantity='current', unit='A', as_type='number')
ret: 5 A
